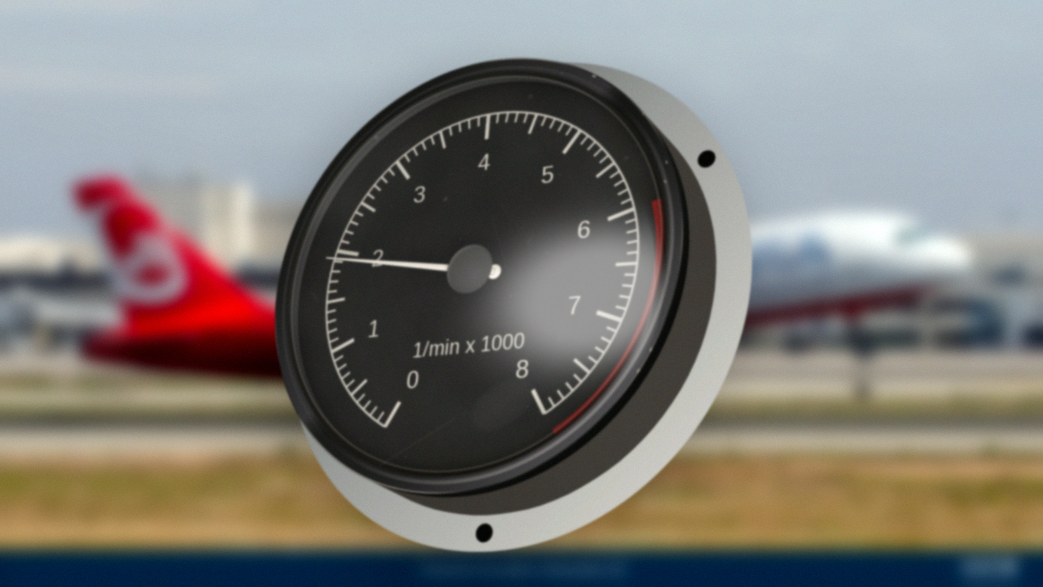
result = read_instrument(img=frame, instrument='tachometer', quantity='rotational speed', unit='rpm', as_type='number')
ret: 1900 rpm
